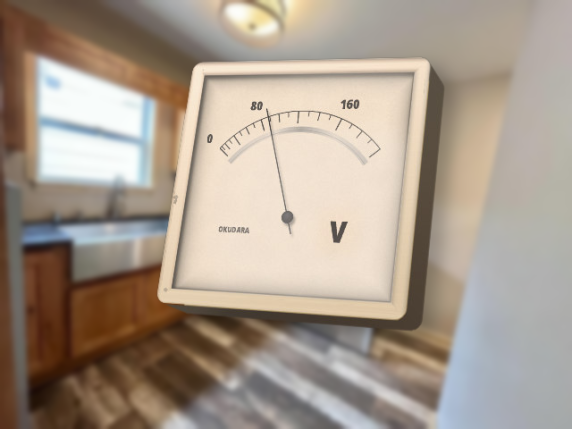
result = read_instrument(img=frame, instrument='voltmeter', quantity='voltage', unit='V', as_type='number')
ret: 90 V
